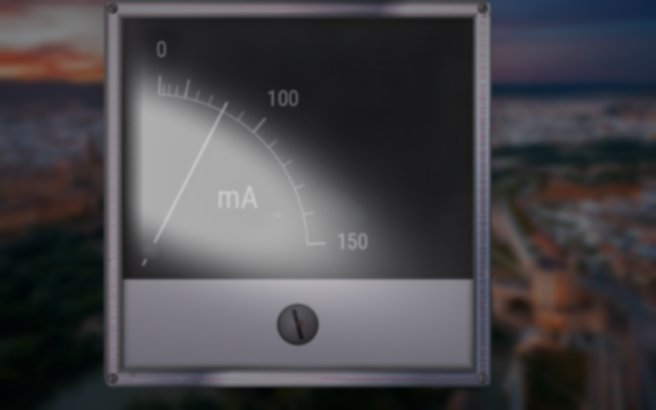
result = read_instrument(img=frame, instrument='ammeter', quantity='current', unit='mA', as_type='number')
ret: 80 mA
